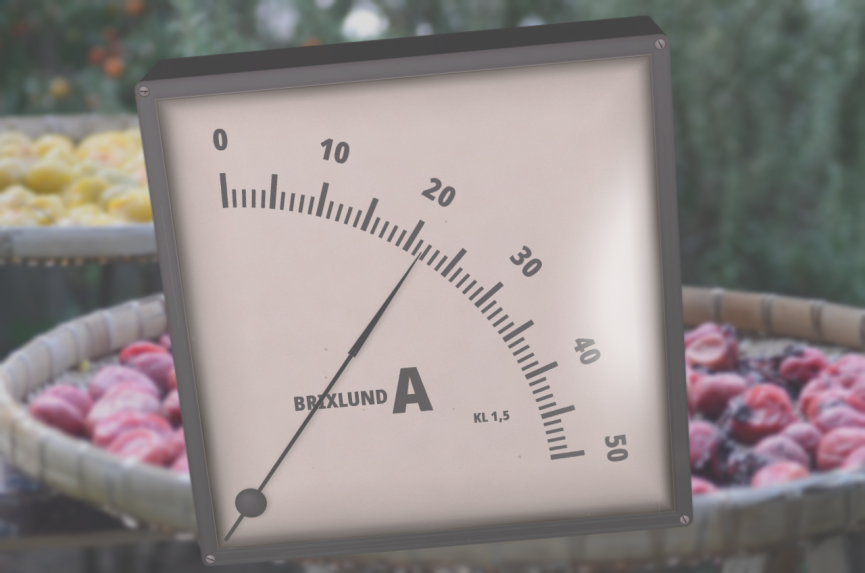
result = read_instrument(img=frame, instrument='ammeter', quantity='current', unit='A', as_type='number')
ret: 21.5 A
